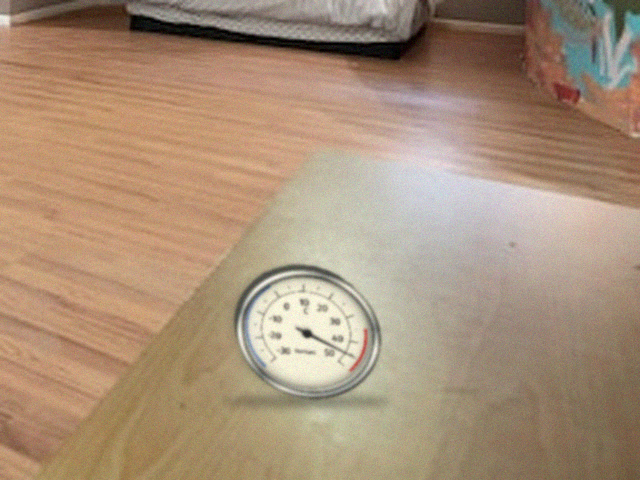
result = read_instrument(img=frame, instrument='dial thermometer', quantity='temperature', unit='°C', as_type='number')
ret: 45 °C
